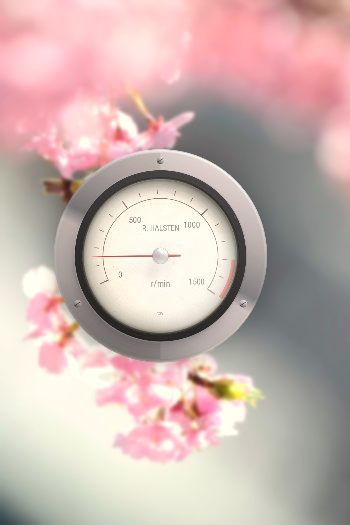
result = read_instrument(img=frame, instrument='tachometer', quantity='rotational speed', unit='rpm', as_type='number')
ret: 150 rpm
